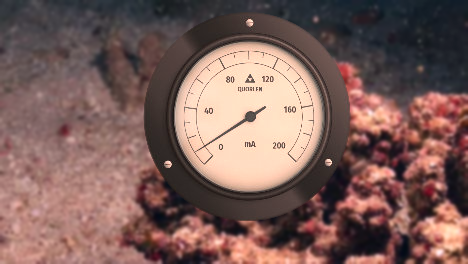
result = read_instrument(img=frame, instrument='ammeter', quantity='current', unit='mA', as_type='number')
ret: 10 mA
